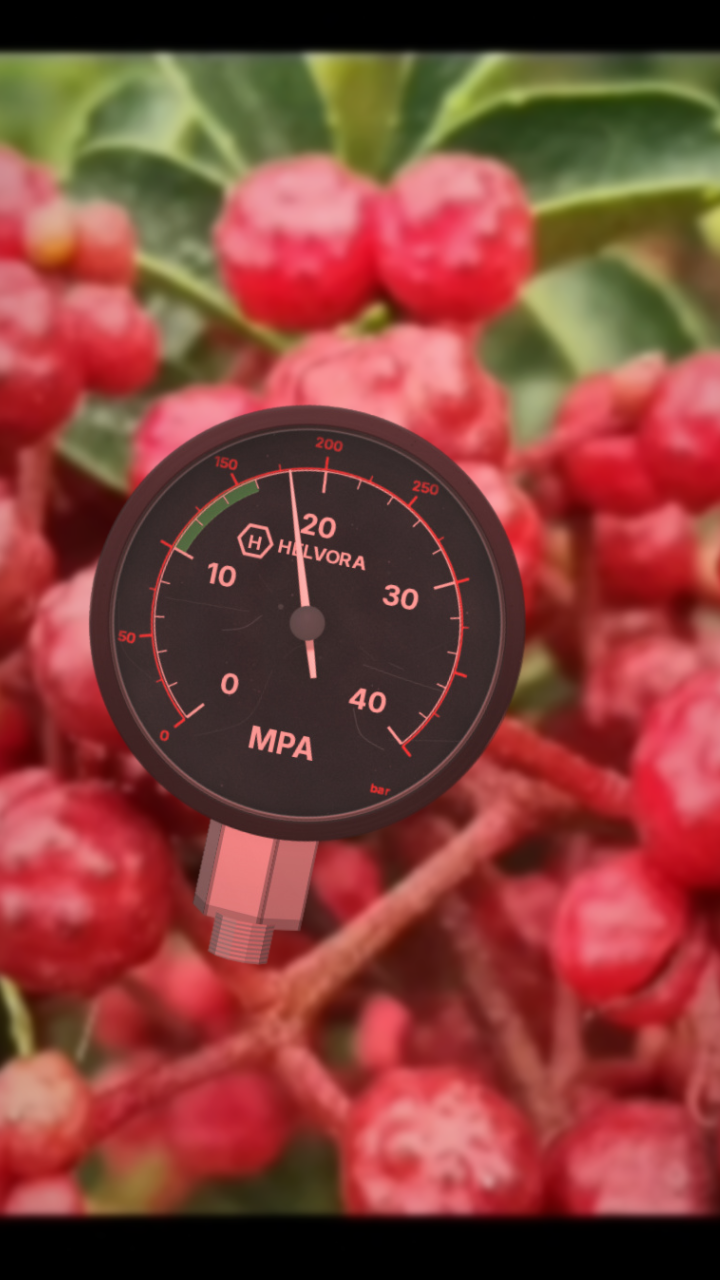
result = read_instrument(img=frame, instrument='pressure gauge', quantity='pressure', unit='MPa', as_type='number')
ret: 18 MPa
